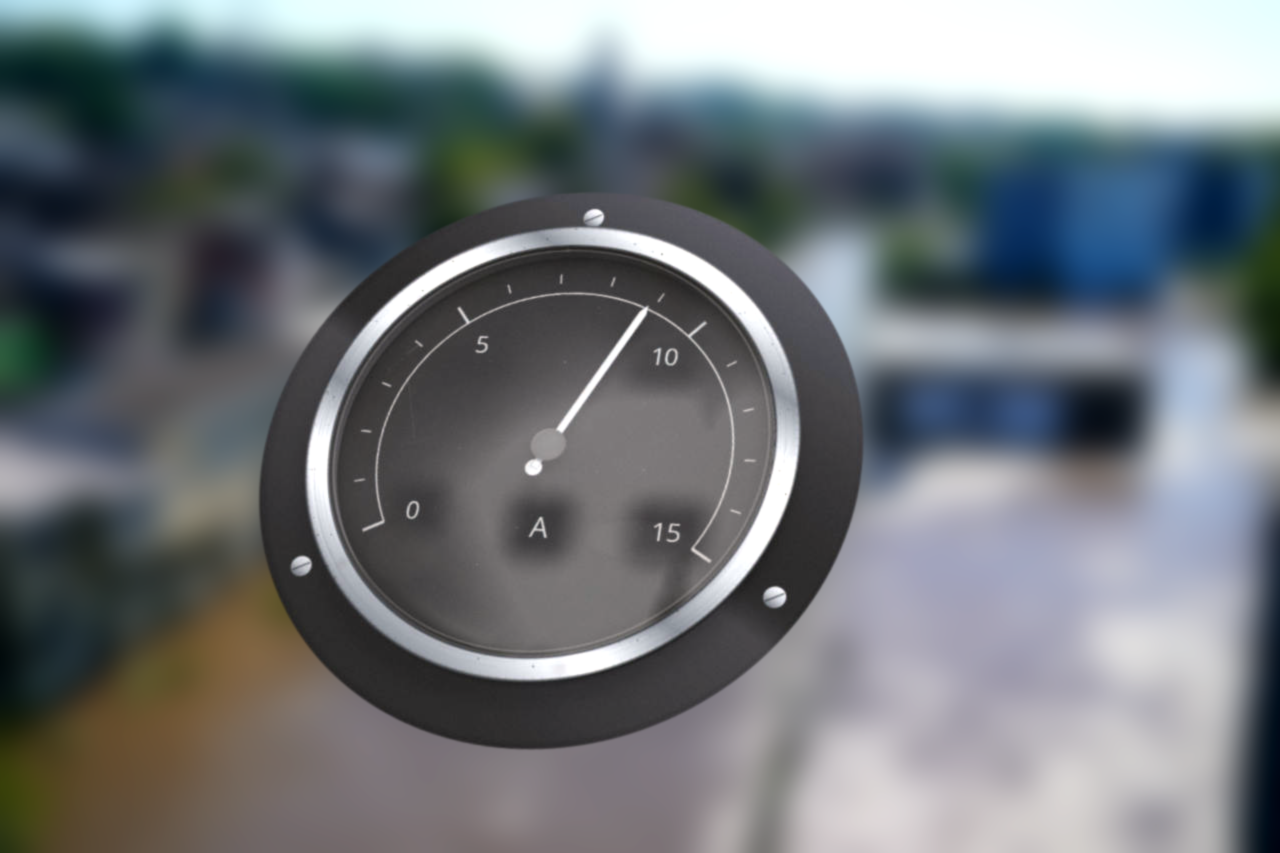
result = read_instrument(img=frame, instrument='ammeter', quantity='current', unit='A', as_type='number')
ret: 9 A
